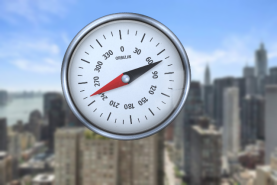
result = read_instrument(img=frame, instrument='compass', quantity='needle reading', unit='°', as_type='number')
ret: 250 °
